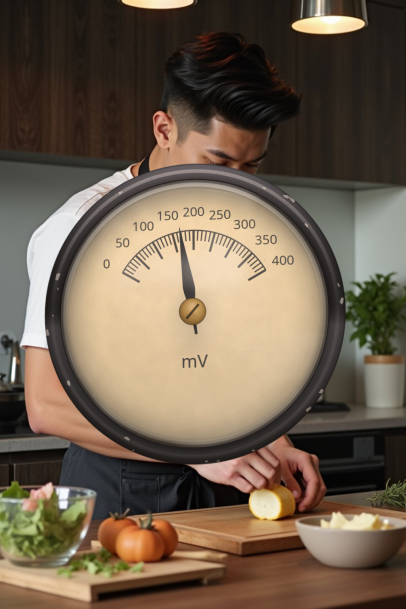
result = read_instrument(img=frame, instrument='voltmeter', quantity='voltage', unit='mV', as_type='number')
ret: 170 mV
